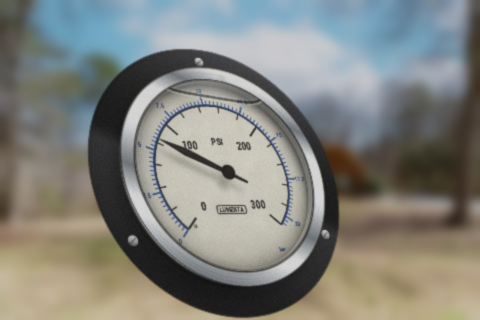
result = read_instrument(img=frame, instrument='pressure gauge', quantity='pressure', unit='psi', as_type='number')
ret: 80 psi
